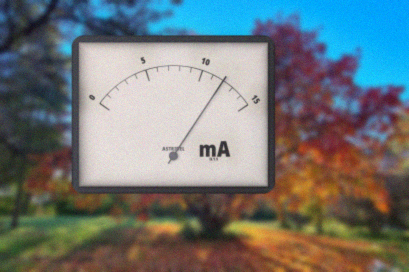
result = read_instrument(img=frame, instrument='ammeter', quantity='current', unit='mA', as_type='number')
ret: 12 mA
